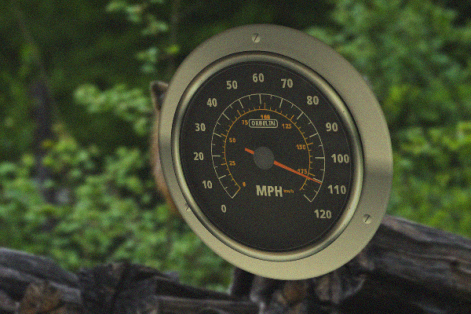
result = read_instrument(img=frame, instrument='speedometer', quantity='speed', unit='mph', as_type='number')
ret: 110 mph
